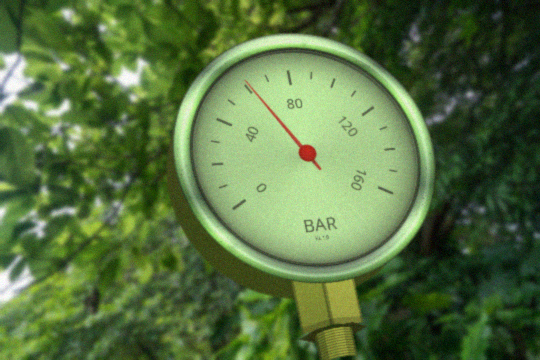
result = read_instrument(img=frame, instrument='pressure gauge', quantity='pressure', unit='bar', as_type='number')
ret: 60 bar
